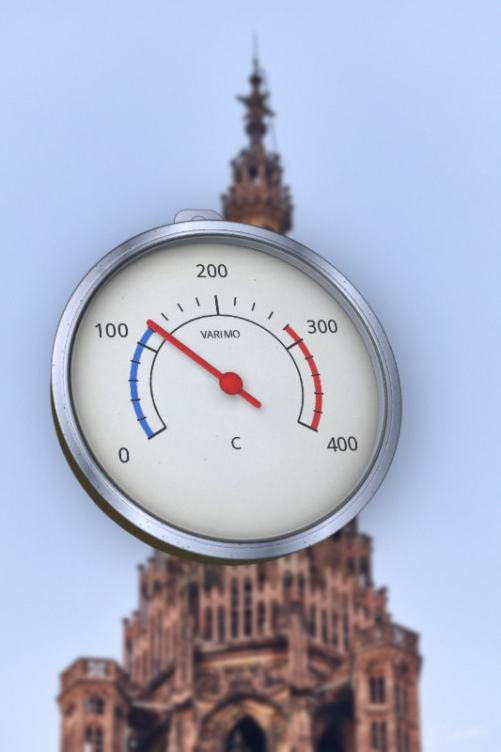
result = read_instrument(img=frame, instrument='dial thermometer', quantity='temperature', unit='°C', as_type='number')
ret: 120 °C
